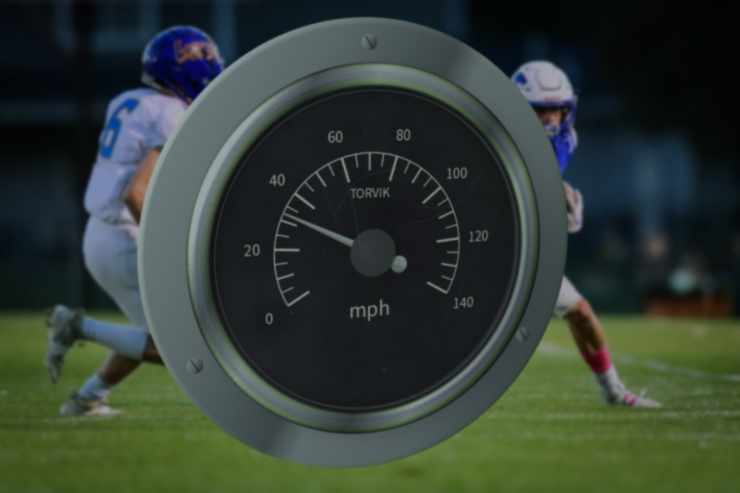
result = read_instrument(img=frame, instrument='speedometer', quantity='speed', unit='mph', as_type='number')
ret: 32.5 mph
